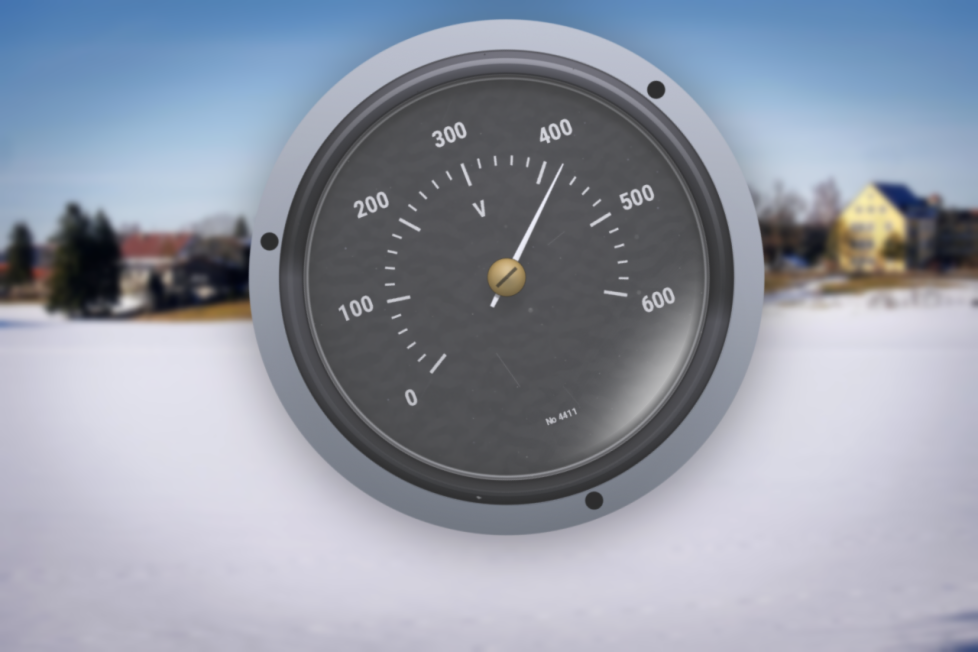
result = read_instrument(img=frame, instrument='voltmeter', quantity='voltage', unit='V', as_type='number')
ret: 420 V
